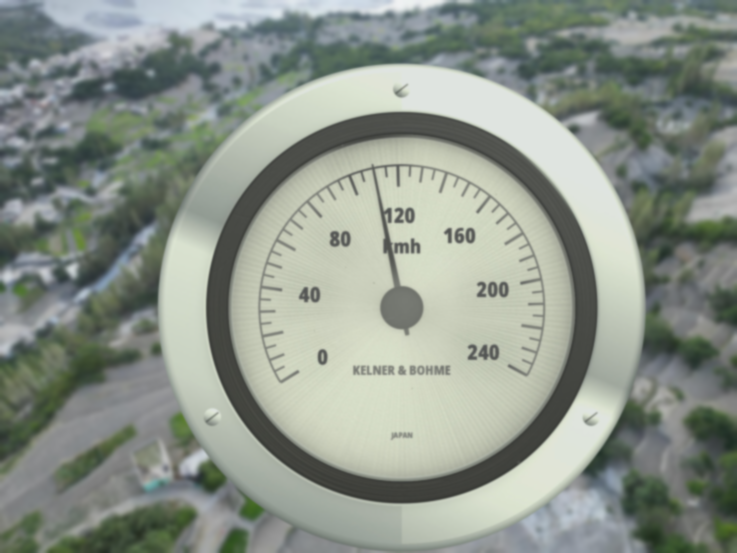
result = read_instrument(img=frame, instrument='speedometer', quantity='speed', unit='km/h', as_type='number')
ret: 110 km/h
